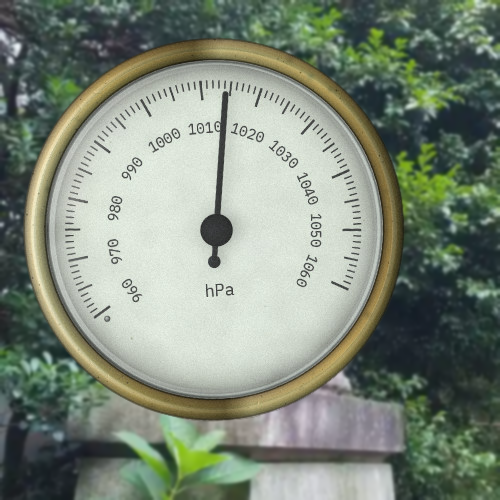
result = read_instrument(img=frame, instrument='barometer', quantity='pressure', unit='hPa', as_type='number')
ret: 1014 hPa
